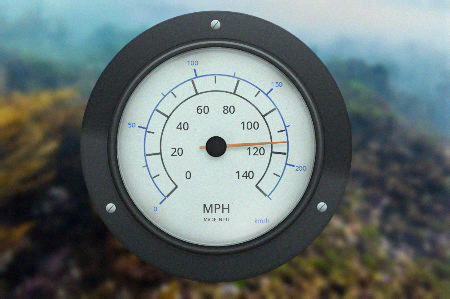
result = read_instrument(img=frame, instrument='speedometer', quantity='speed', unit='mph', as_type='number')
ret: 115 mph
